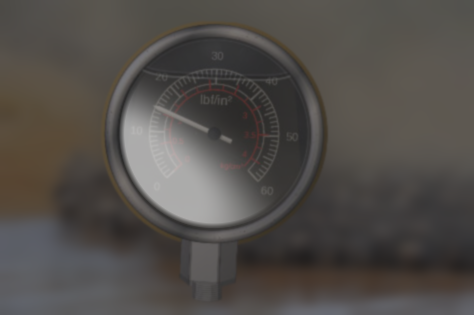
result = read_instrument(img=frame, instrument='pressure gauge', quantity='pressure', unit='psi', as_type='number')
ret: 15 psi
